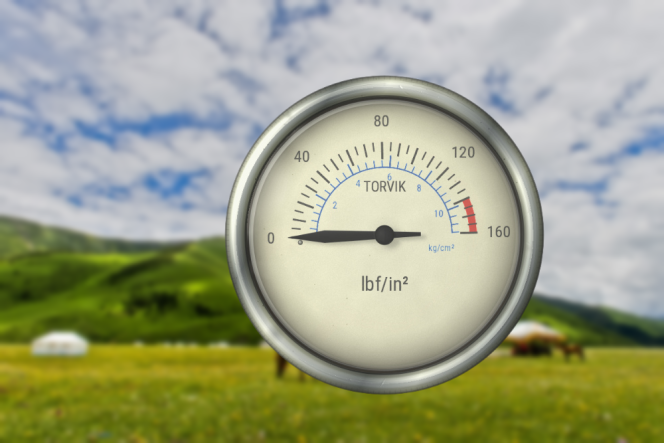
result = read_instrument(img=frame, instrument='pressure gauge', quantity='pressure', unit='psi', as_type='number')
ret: 0 psi
